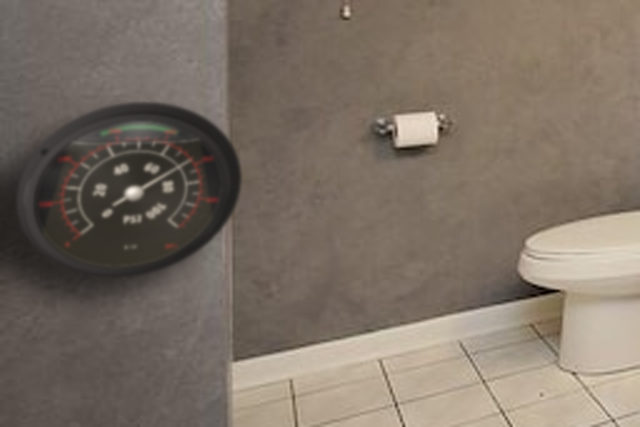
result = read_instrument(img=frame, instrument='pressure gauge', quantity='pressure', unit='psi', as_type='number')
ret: 70 psi
